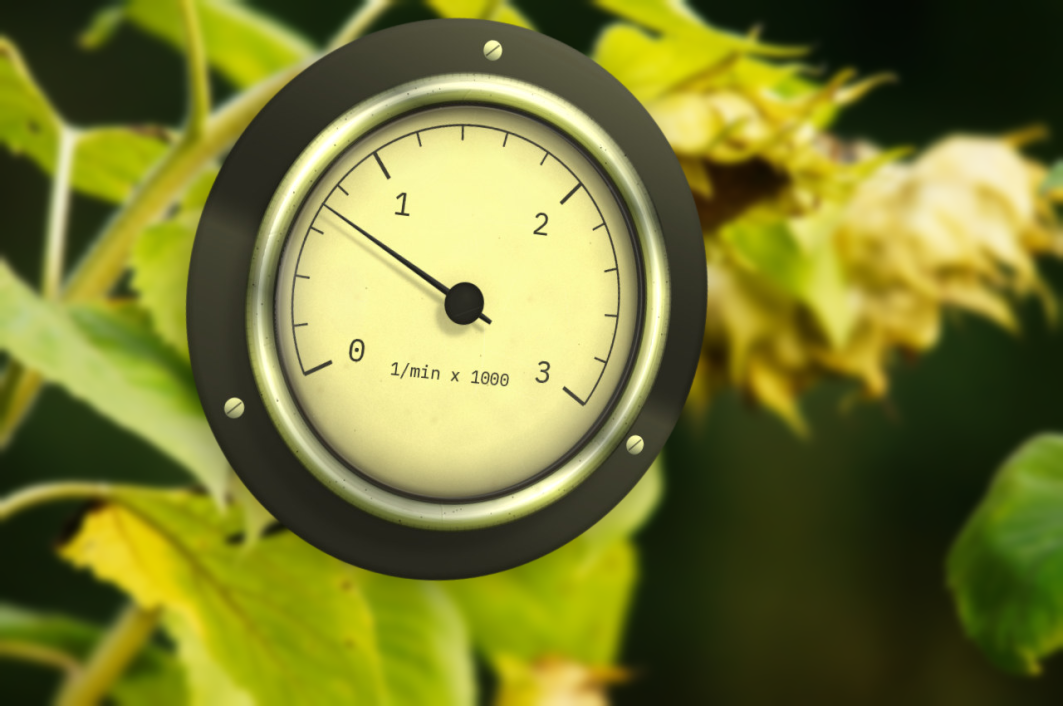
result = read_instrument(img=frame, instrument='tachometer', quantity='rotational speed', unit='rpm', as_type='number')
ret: 700 rpm
